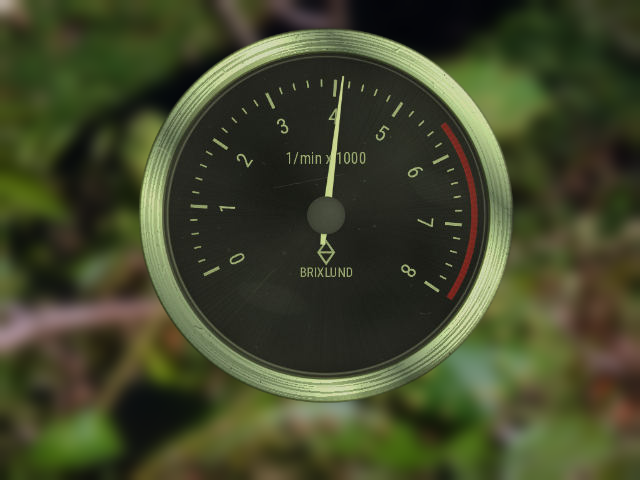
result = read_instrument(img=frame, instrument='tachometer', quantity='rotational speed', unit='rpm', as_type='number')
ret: 4100 rpm
